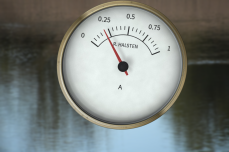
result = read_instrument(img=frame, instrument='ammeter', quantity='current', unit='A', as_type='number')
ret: 0.2 A
